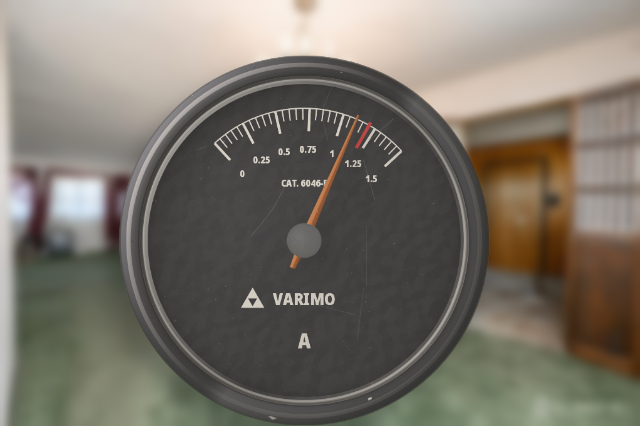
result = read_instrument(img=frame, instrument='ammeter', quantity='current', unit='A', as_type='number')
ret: 1.1 A
